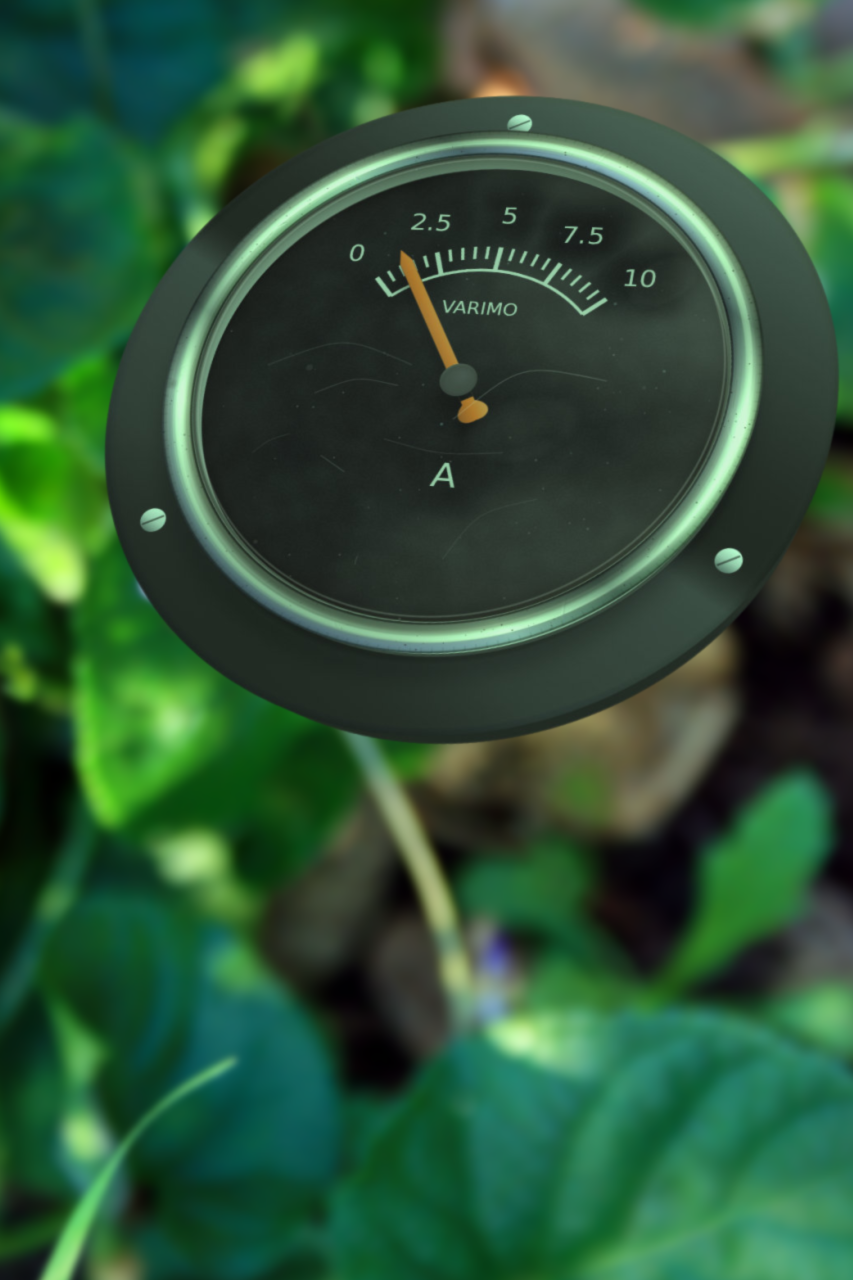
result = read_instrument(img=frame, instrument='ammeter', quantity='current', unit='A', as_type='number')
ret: 1.25 A
